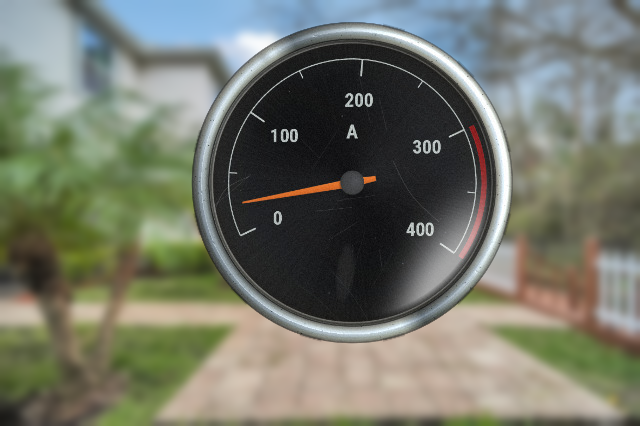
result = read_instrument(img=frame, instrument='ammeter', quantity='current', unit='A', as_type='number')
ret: 25 A
